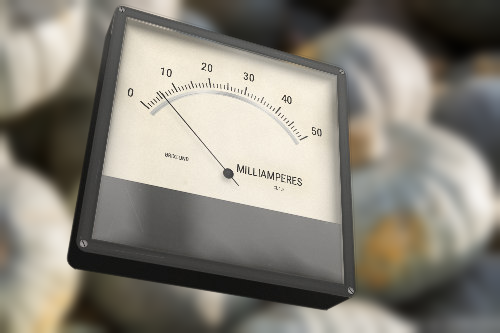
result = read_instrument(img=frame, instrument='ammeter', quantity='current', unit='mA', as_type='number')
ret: 5 mA
